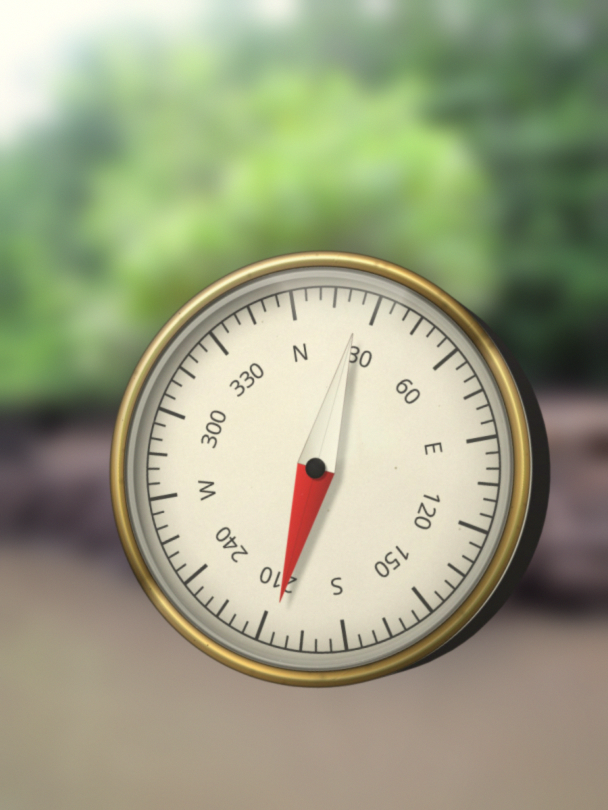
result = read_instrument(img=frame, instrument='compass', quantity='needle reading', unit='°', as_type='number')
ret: 205 °
